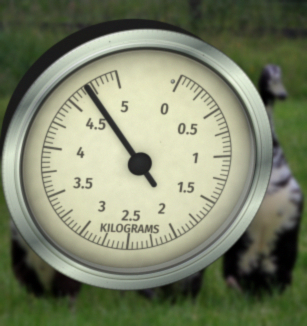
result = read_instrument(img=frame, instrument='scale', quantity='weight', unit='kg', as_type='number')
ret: 4.7 kg
